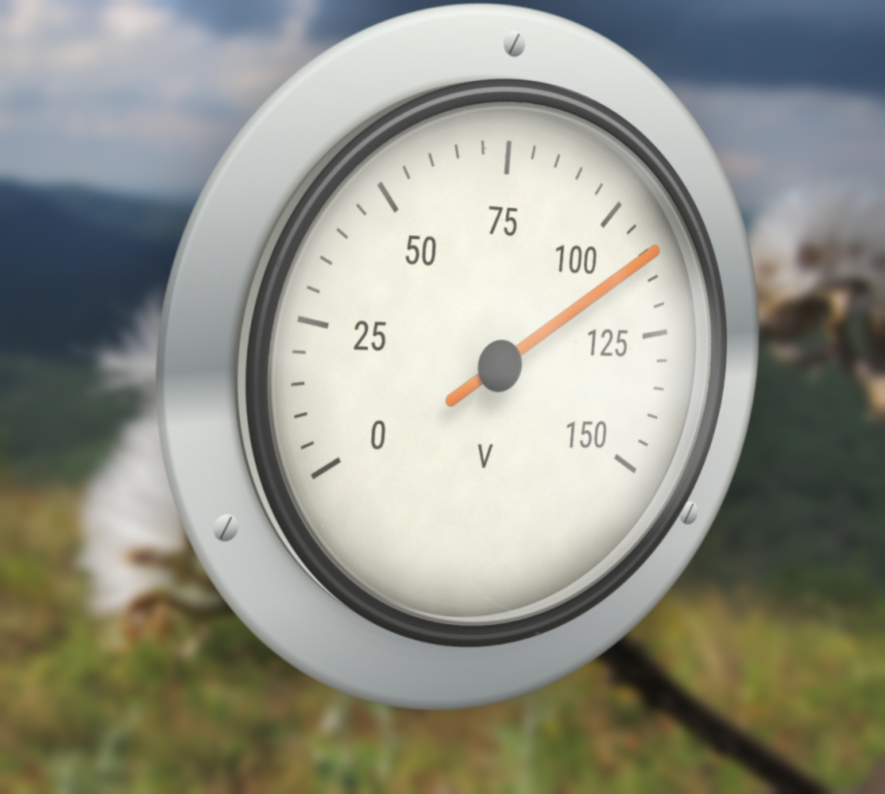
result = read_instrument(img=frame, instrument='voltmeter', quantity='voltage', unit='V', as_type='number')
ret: 110 V
